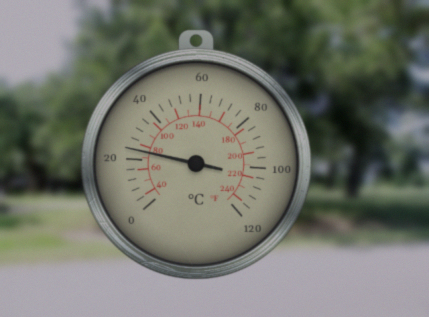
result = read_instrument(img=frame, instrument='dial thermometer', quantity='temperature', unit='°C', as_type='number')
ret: 24 °C
